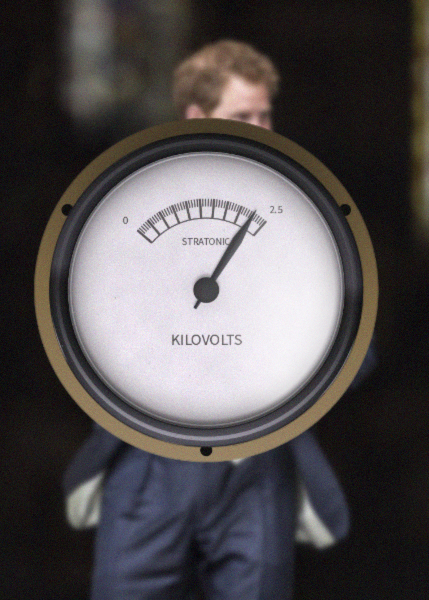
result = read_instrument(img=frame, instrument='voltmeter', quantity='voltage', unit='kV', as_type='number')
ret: 2.25 kV
